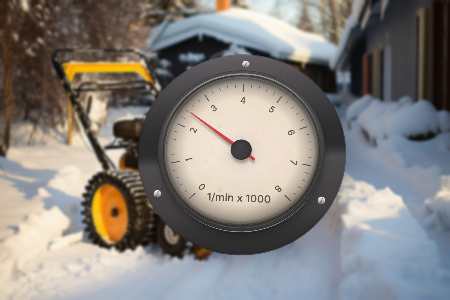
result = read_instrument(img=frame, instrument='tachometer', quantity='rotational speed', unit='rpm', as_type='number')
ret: 2400 rpm
